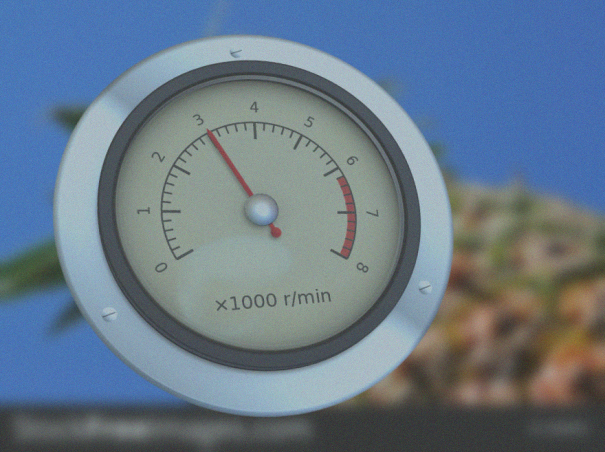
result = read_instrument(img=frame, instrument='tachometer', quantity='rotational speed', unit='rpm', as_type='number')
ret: 3000 rpm
